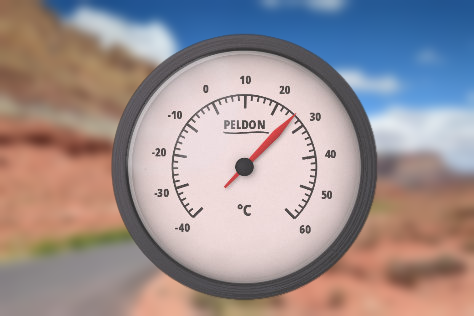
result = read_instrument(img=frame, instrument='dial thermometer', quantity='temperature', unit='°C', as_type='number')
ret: 26 °C
